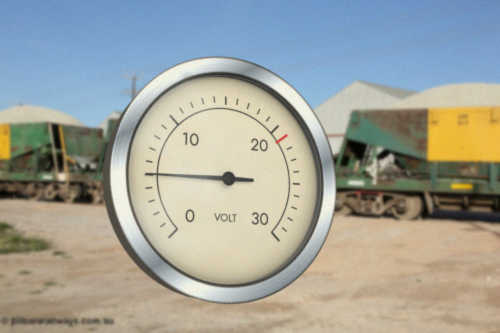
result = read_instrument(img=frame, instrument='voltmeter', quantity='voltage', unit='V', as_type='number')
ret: 5 V
